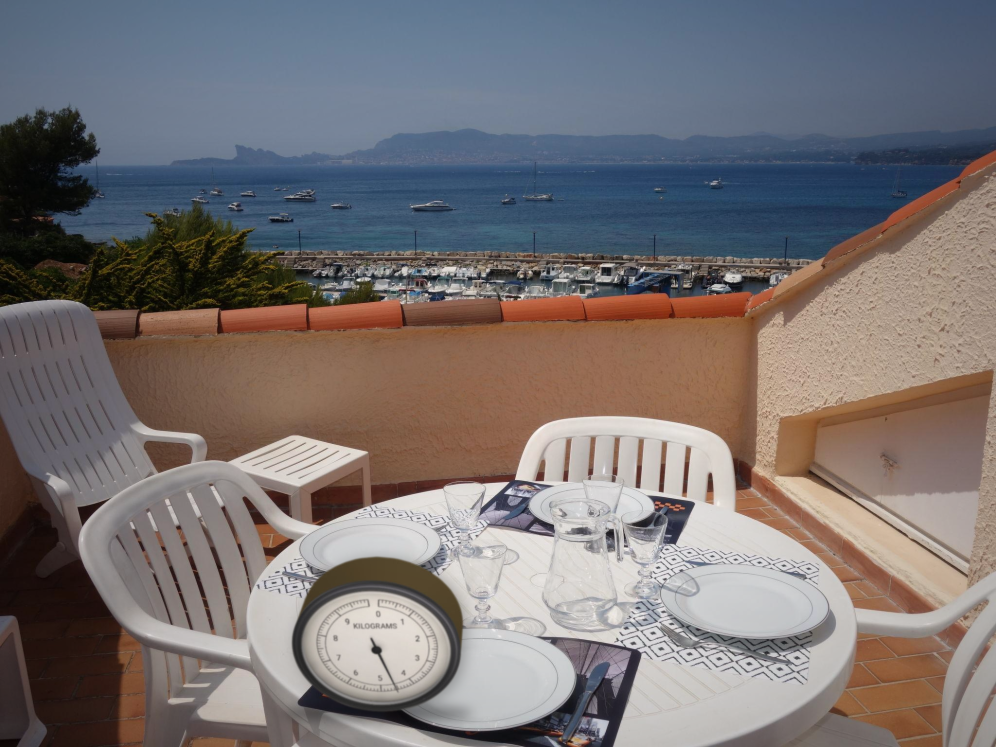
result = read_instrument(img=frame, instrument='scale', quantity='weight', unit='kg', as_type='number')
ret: 4.5 kg
